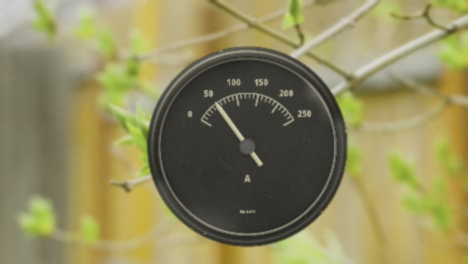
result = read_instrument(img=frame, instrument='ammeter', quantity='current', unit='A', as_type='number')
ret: 50 A
